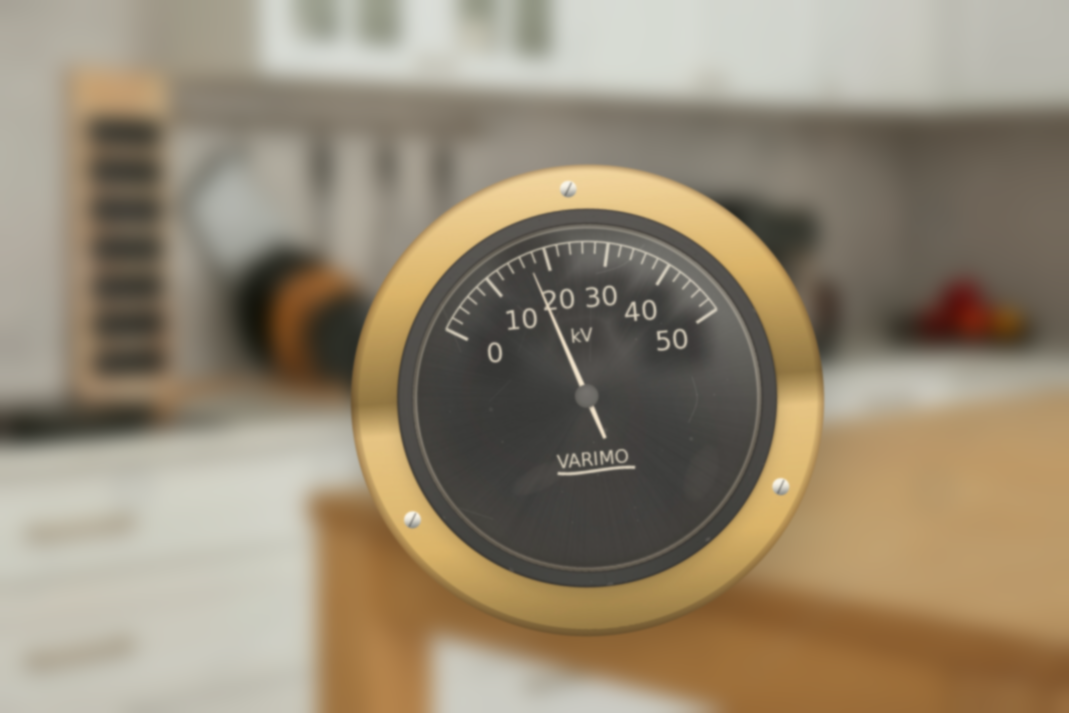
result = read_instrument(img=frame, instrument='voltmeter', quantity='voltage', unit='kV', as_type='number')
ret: 17 kV
